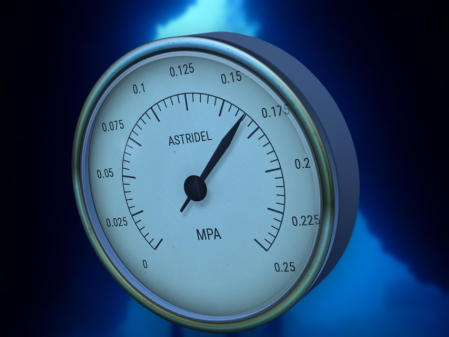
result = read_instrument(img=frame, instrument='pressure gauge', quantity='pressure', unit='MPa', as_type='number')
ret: 0.165 MPa
